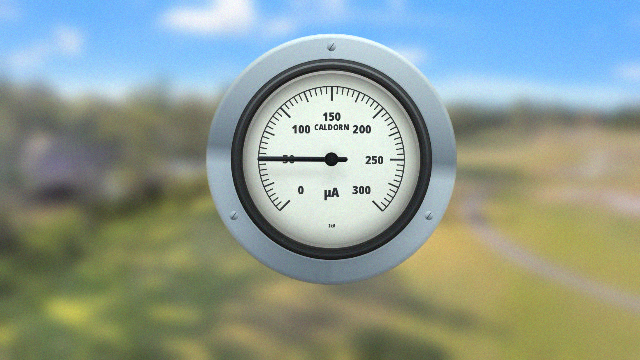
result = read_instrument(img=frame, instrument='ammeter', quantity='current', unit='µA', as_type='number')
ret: 50 µA
